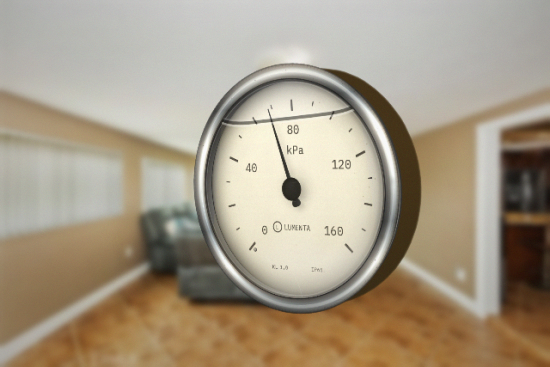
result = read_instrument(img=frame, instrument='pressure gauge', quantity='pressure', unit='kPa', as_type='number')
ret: 70 kPa
